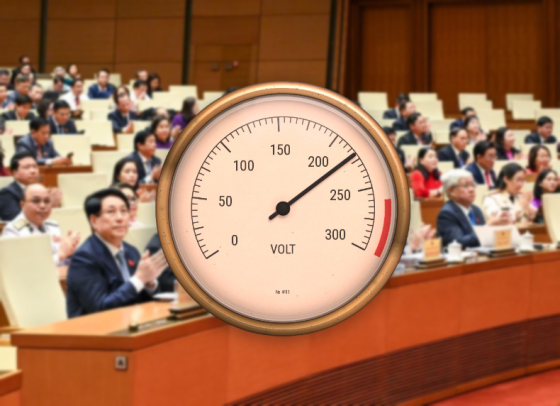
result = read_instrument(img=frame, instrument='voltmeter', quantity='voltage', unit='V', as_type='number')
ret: 220 V
